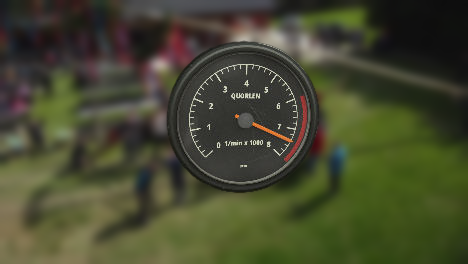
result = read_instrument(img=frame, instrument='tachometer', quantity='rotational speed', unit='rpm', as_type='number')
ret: 7400 rpm
